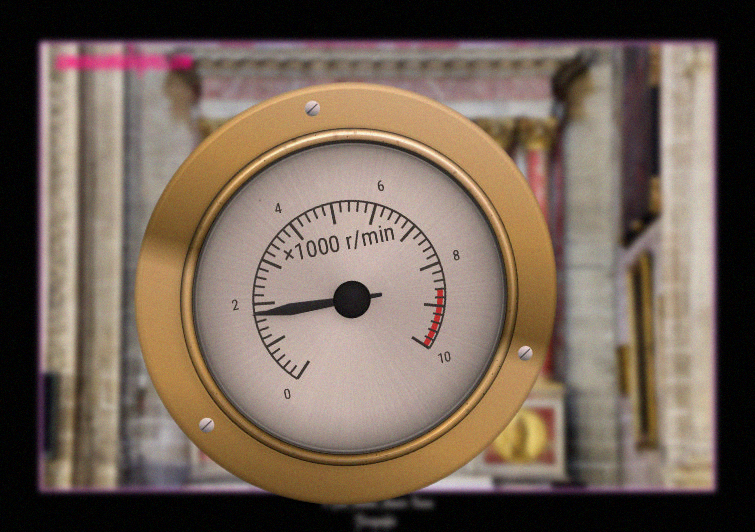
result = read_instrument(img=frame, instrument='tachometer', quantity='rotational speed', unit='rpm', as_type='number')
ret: 1800 rpm
